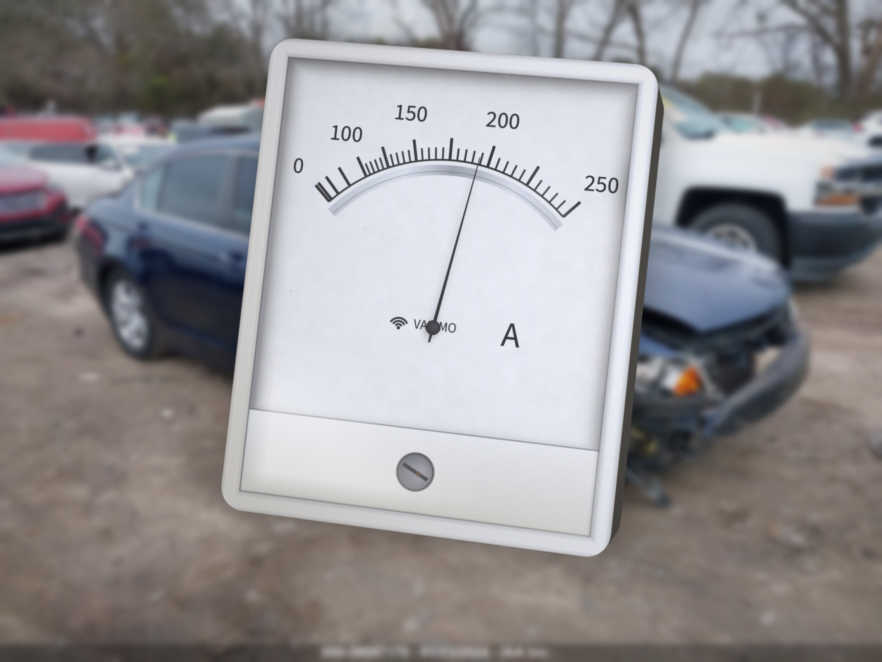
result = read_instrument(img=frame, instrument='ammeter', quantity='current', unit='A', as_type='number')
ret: 195 A
